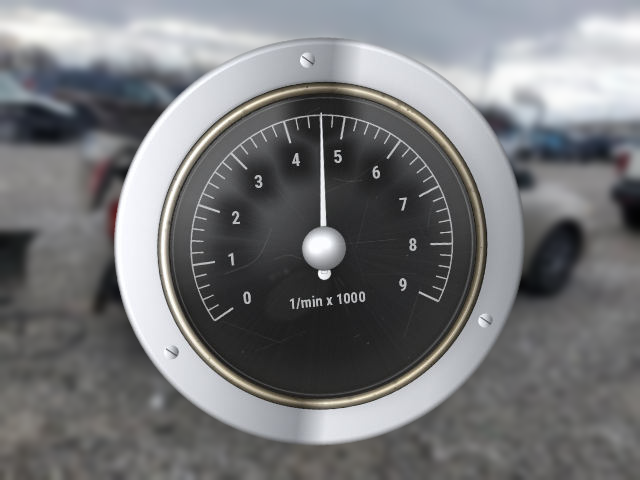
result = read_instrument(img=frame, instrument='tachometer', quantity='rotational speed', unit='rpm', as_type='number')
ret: 4600 rpm
